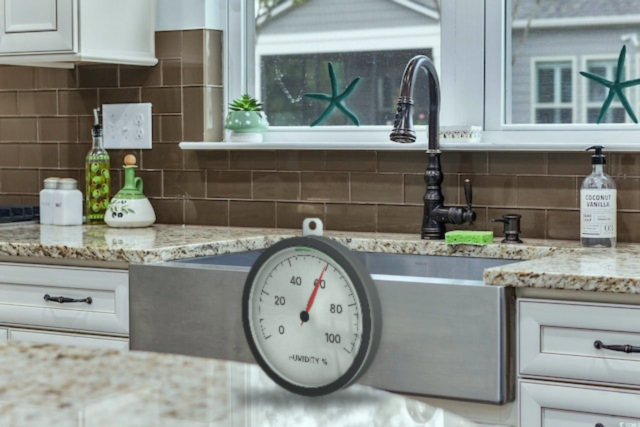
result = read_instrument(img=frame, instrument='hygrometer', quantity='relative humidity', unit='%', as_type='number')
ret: 60 %
